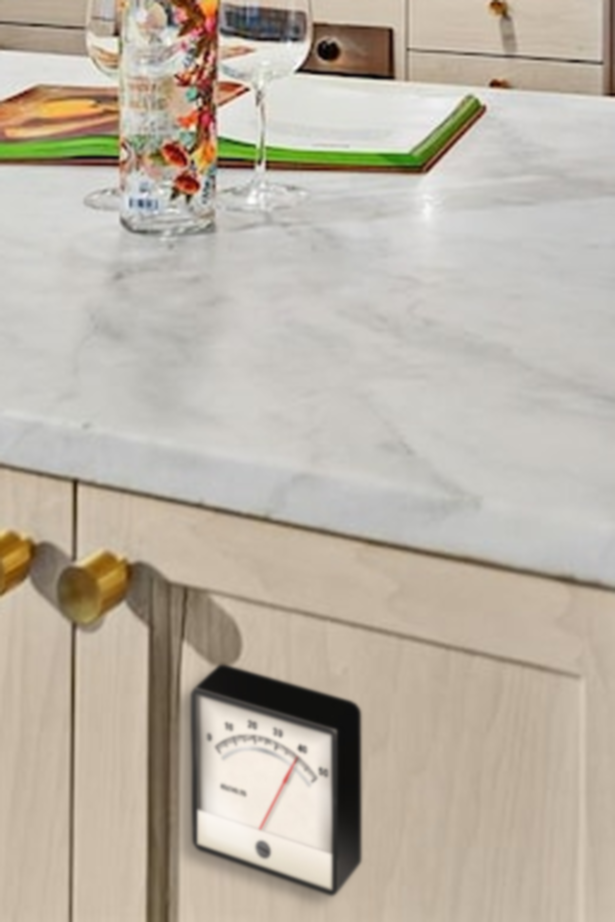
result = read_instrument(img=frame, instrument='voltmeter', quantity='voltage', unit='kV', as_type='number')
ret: 40 kV
